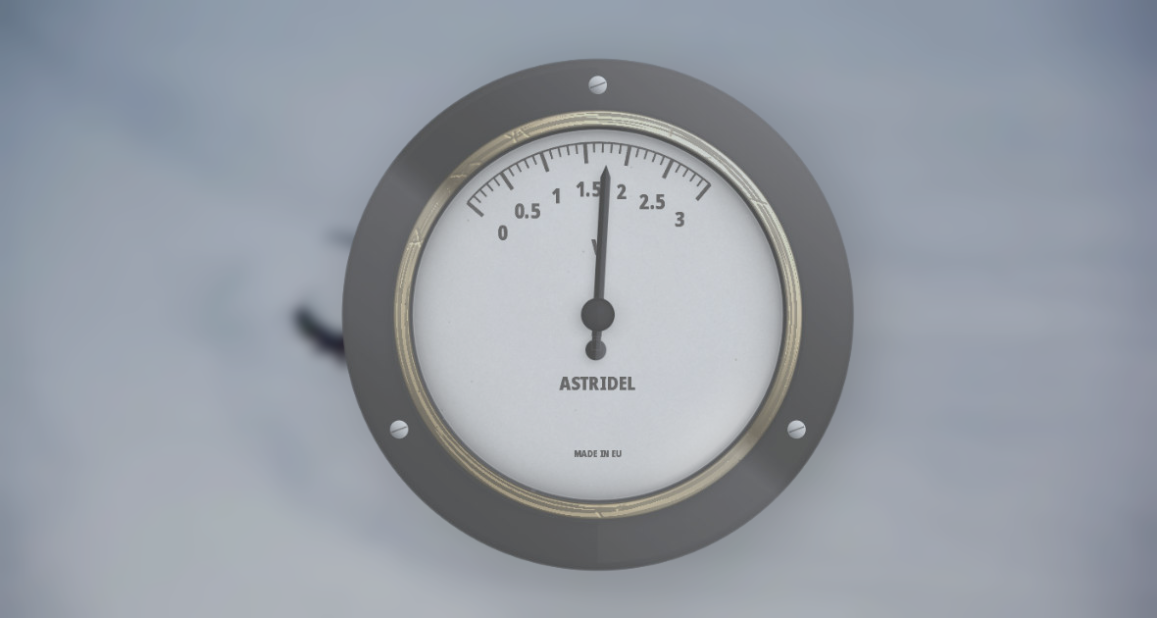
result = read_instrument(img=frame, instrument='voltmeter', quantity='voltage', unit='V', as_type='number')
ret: 1.75 V
